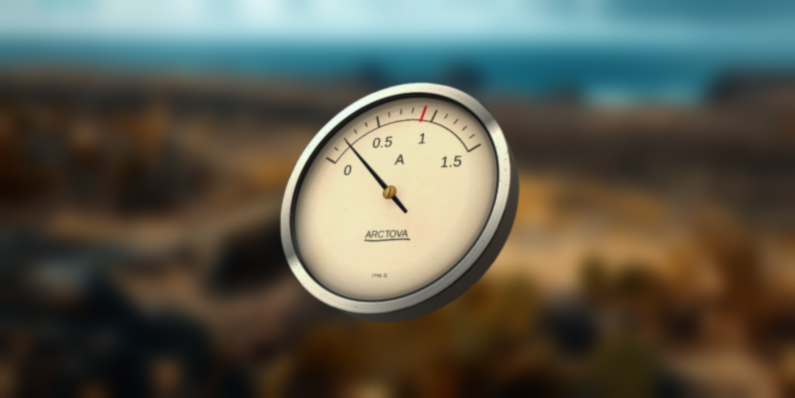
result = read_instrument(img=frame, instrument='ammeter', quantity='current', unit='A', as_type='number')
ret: 0.2 A
